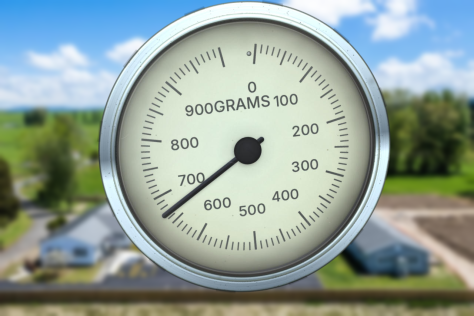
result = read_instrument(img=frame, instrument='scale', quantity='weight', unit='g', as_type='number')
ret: 670 g
